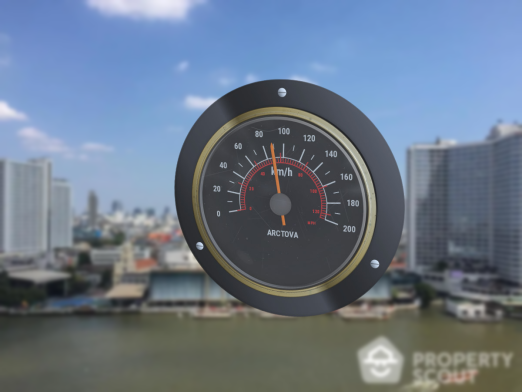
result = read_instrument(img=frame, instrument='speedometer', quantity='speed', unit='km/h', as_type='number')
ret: 90 km/h
